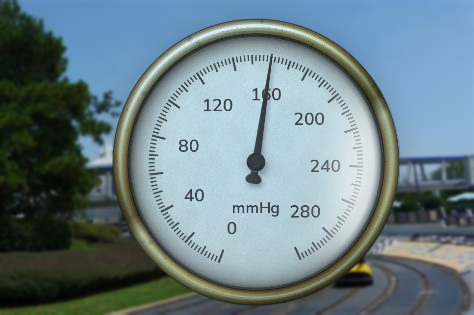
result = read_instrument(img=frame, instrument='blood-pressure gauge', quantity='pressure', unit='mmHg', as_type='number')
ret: 160 mmHg
